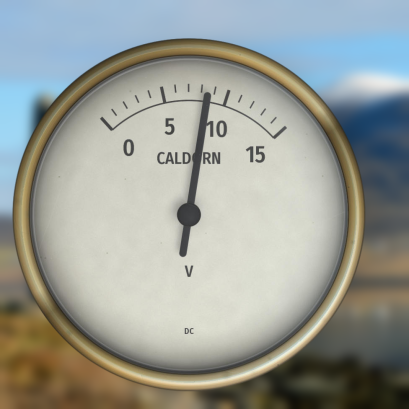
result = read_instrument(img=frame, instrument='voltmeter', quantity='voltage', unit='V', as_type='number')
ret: 8.5 V
